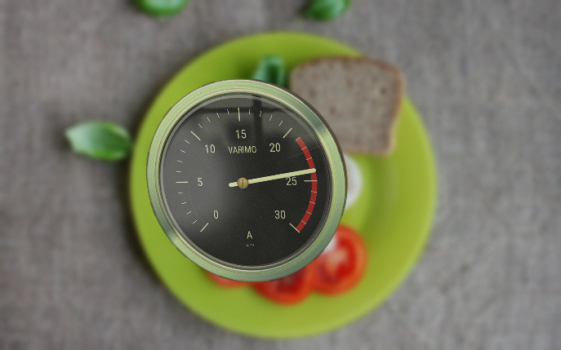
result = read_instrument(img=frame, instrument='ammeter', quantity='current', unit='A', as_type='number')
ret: 24 A
